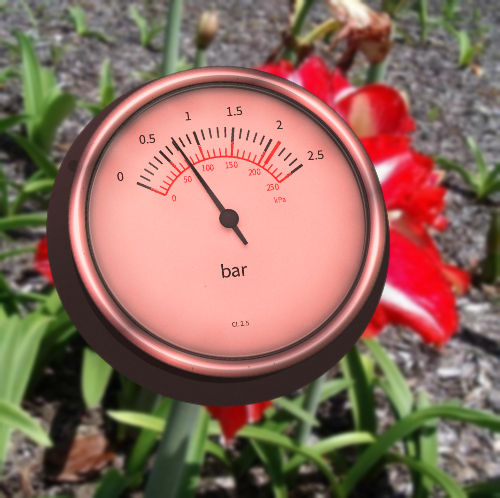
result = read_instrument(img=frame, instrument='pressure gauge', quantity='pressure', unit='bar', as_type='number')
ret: 0.7 bar
